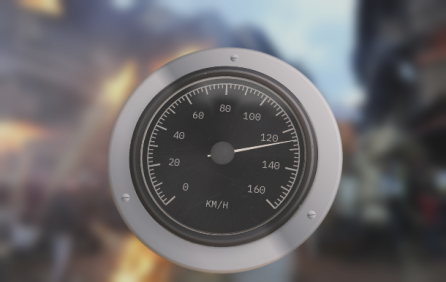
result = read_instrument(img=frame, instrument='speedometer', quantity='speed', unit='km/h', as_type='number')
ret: 126 km/h
